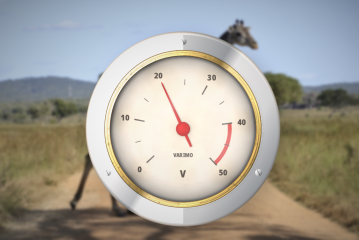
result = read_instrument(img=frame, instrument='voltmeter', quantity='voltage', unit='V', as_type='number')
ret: 20 V
